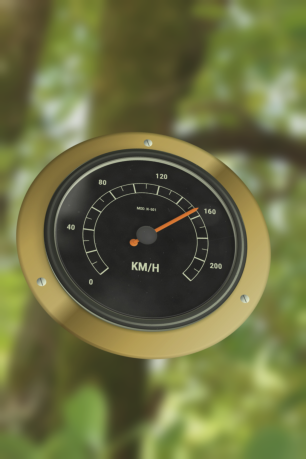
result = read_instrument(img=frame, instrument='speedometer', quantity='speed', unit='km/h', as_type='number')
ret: 155 km/h
